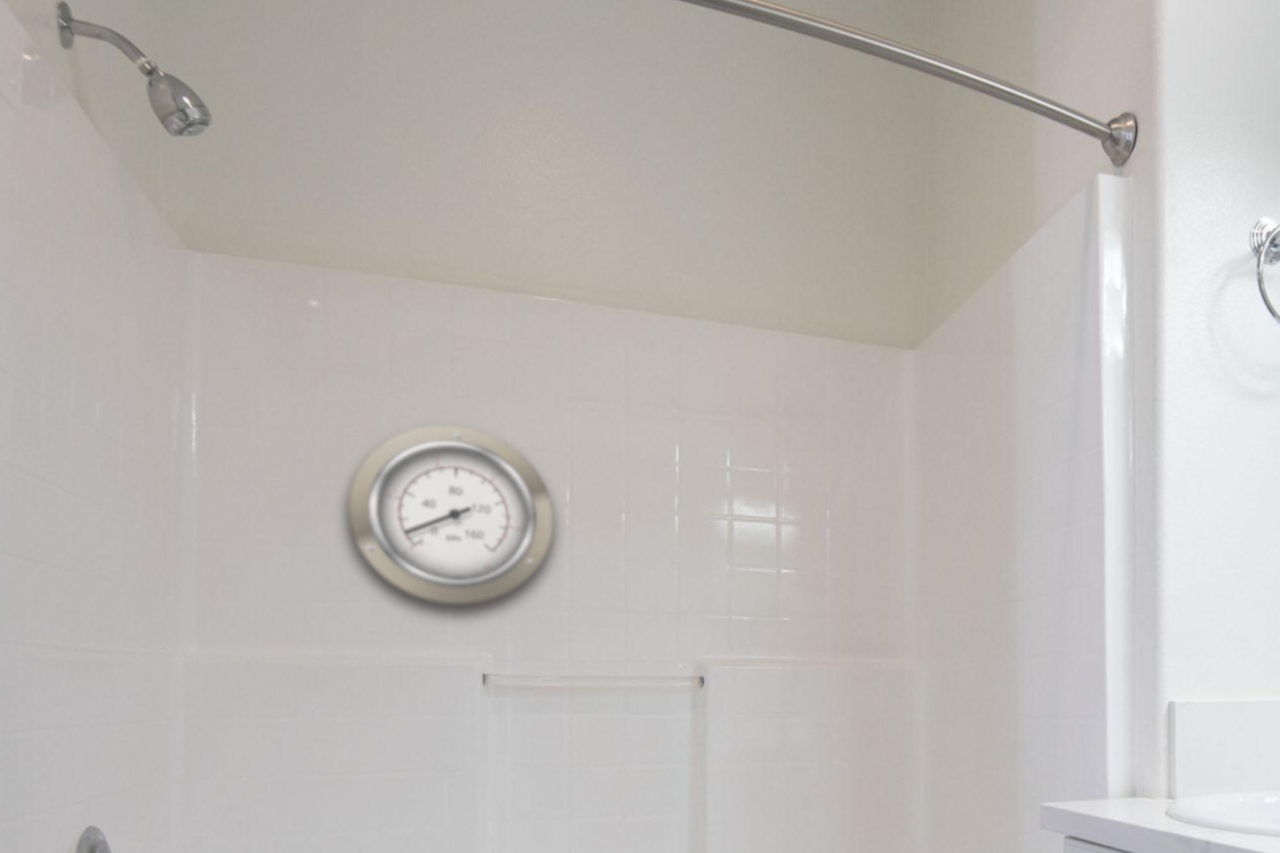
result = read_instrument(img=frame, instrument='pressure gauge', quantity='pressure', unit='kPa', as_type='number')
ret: 10 kPa
